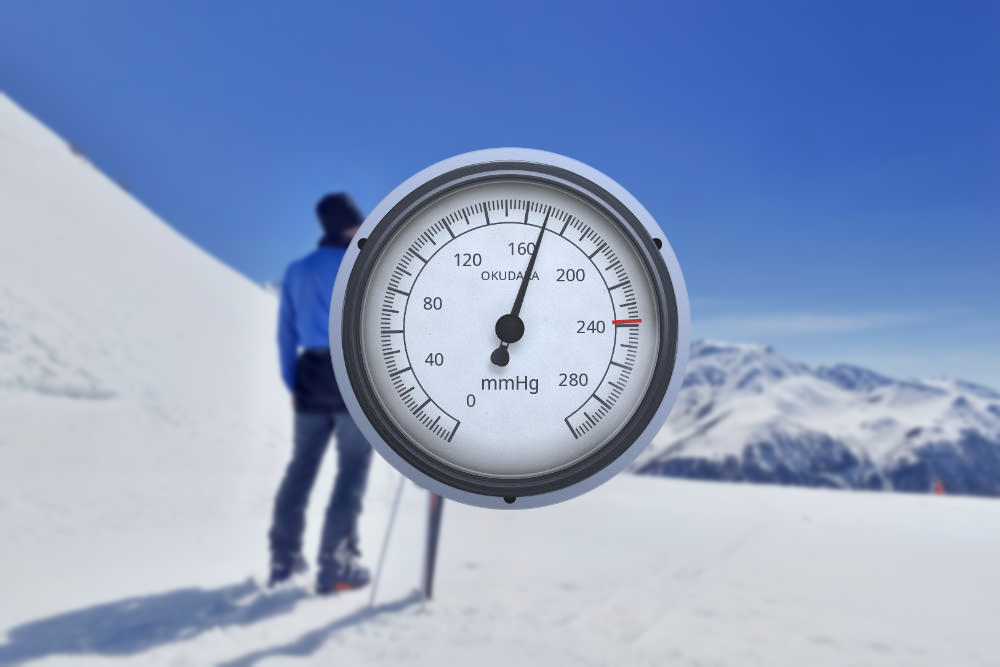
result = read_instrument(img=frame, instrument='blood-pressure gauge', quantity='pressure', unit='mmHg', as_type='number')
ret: 170 mmHg
